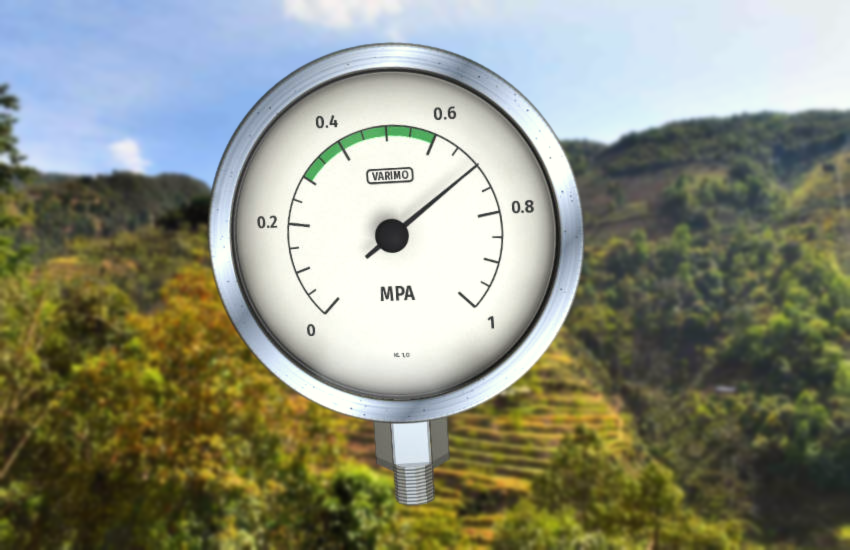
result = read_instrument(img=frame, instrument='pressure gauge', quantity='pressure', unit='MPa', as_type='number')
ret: 0.7 MPa
